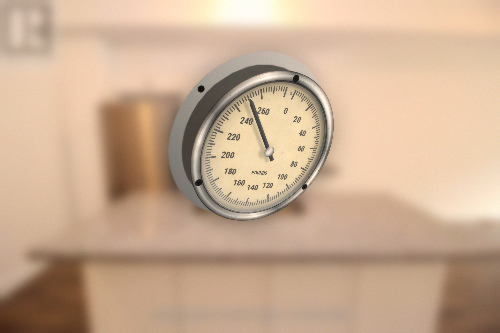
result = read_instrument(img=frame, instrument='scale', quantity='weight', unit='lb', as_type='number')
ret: 250 lb
